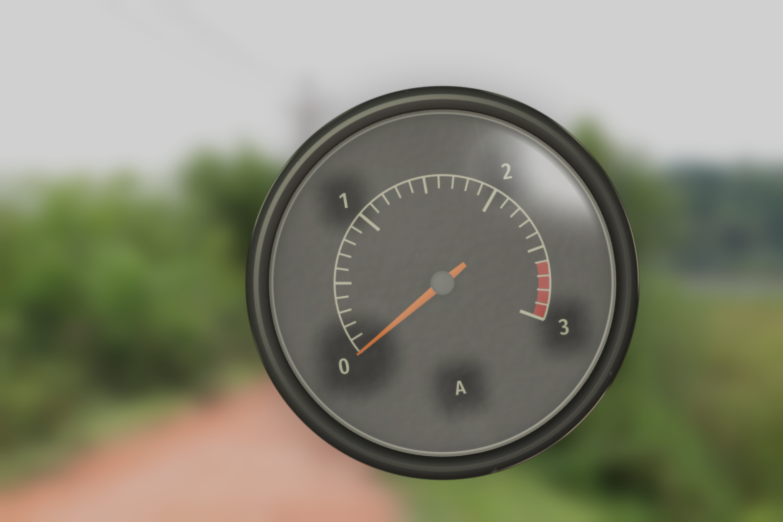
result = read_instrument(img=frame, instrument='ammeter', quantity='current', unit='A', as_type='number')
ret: 0 A
